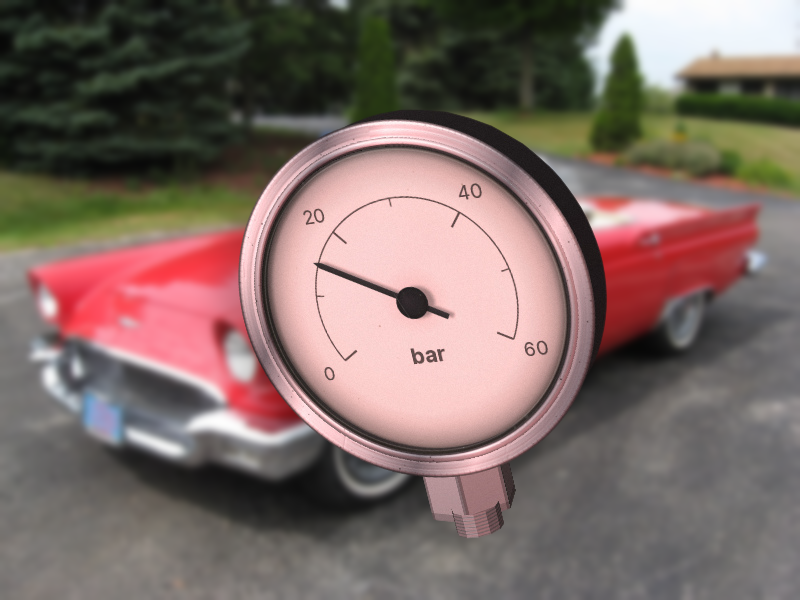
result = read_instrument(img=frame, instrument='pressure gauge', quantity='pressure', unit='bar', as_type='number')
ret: 15 bar
